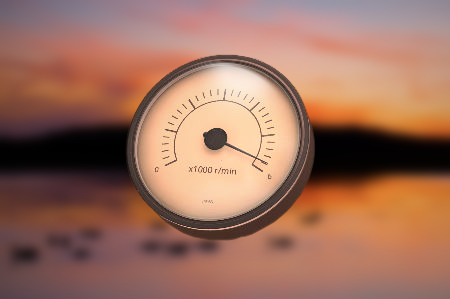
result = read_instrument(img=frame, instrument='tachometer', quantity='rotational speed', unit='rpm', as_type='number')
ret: 5800 rpm
